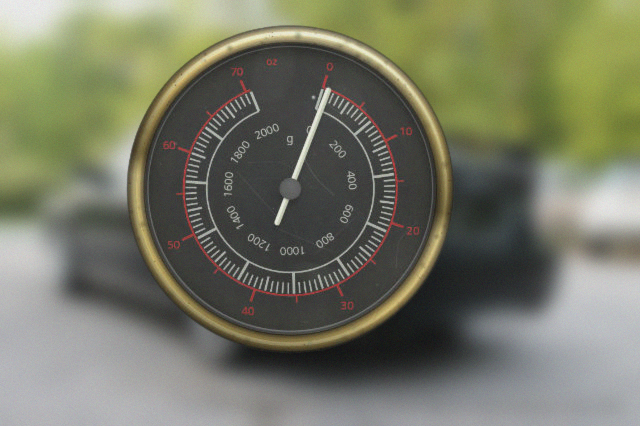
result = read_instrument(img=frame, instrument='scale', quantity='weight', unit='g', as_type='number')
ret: 20 g
